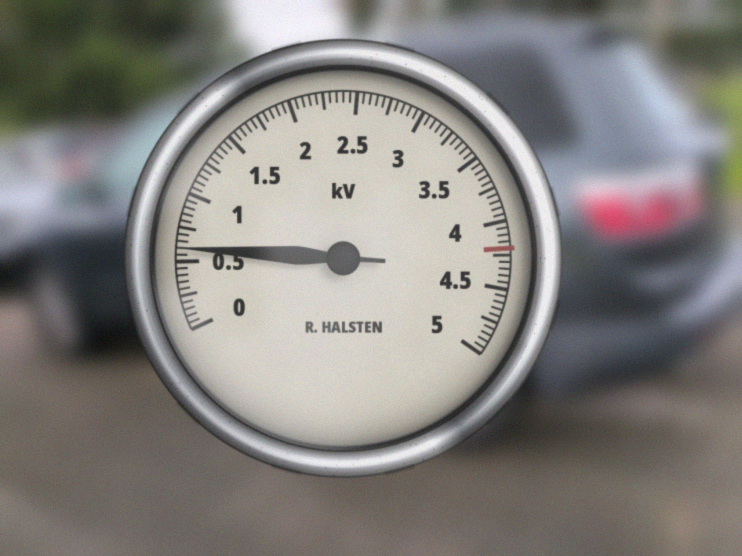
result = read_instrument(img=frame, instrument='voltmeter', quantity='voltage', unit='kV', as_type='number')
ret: 0.6 kV
